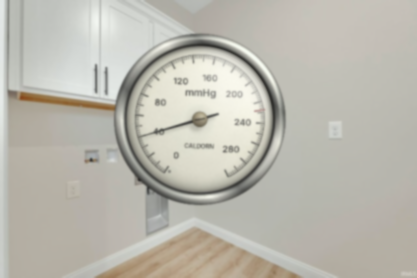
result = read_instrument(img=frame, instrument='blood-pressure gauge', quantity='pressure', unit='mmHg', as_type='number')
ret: 40 mmHg
